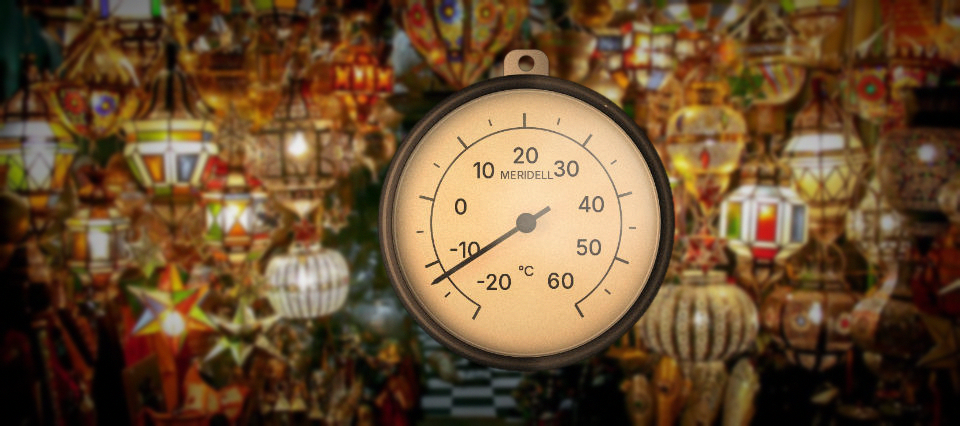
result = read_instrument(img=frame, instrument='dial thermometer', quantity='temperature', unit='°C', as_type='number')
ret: -12.5 °C
